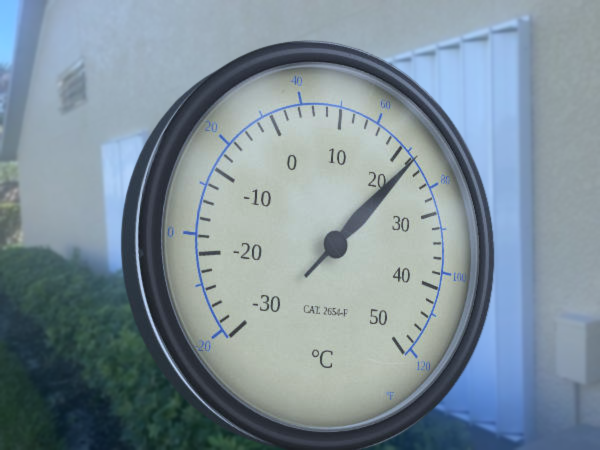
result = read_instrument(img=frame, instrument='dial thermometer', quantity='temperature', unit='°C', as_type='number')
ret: 22 °C
